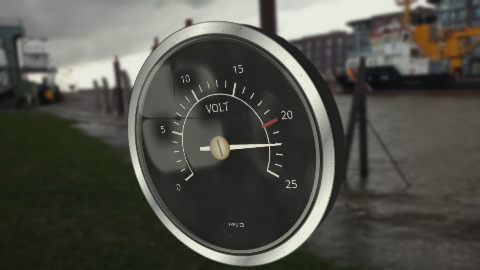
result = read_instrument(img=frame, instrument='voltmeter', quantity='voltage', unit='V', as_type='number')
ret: 22 V
